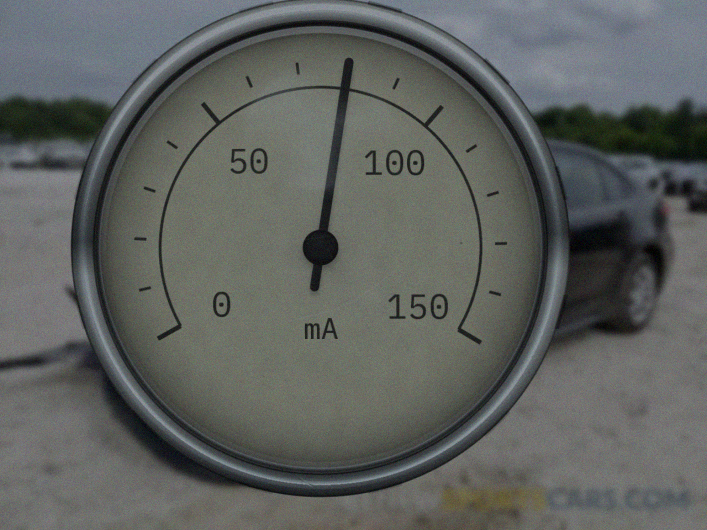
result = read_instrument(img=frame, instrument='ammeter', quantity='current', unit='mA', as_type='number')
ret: 80 mA
